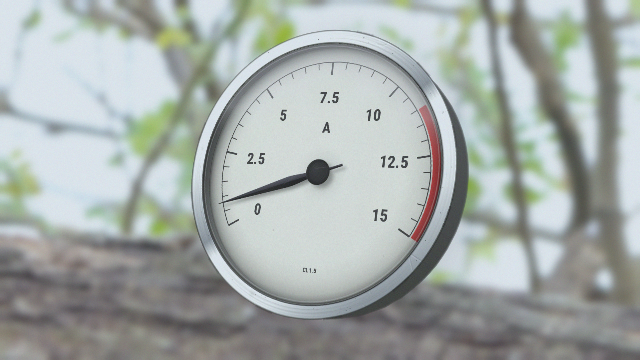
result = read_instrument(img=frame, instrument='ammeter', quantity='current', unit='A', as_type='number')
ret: 0.75 A
